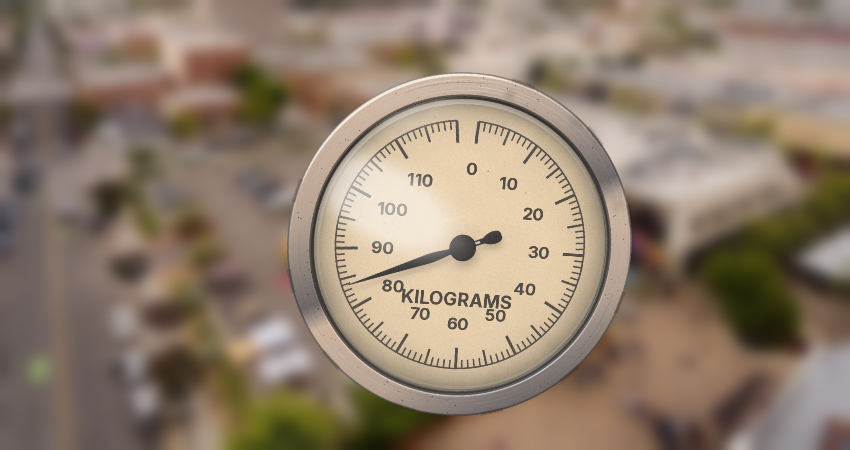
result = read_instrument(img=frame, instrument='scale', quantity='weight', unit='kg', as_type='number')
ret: 84 kg
